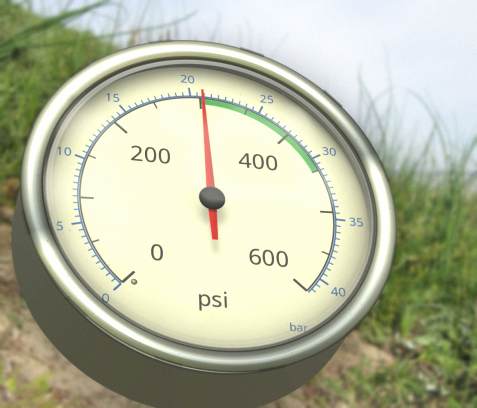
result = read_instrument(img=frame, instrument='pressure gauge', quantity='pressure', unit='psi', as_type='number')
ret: 300 psi
